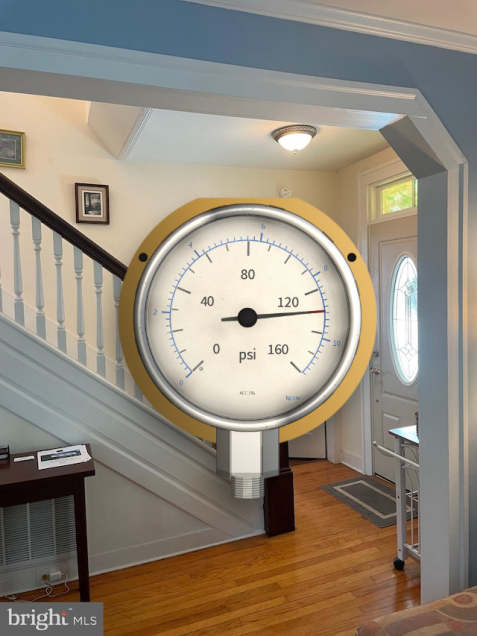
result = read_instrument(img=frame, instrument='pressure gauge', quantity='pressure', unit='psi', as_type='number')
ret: 130 psi
